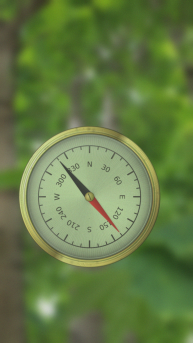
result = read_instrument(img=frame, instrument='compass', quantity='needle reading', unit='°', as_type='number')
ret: 140 °
